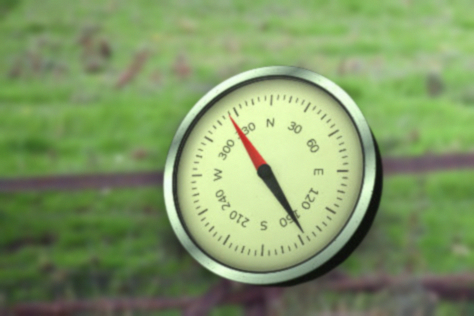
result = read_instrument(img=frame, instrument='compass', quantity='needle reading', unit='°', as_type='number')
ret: 325 °
